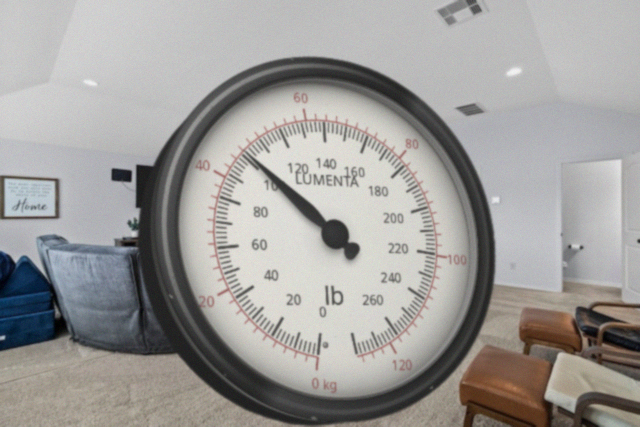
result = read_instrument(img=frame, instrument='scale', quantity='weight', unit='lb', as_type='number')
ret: 100 lb
